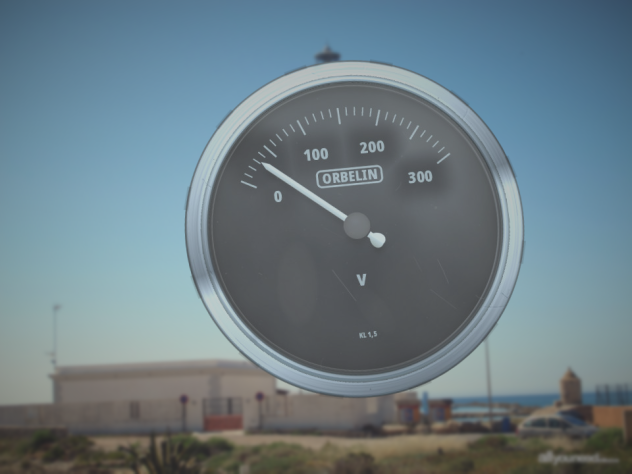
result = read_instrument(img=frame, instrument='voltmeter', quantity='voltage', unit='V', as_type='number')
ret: 30 V
